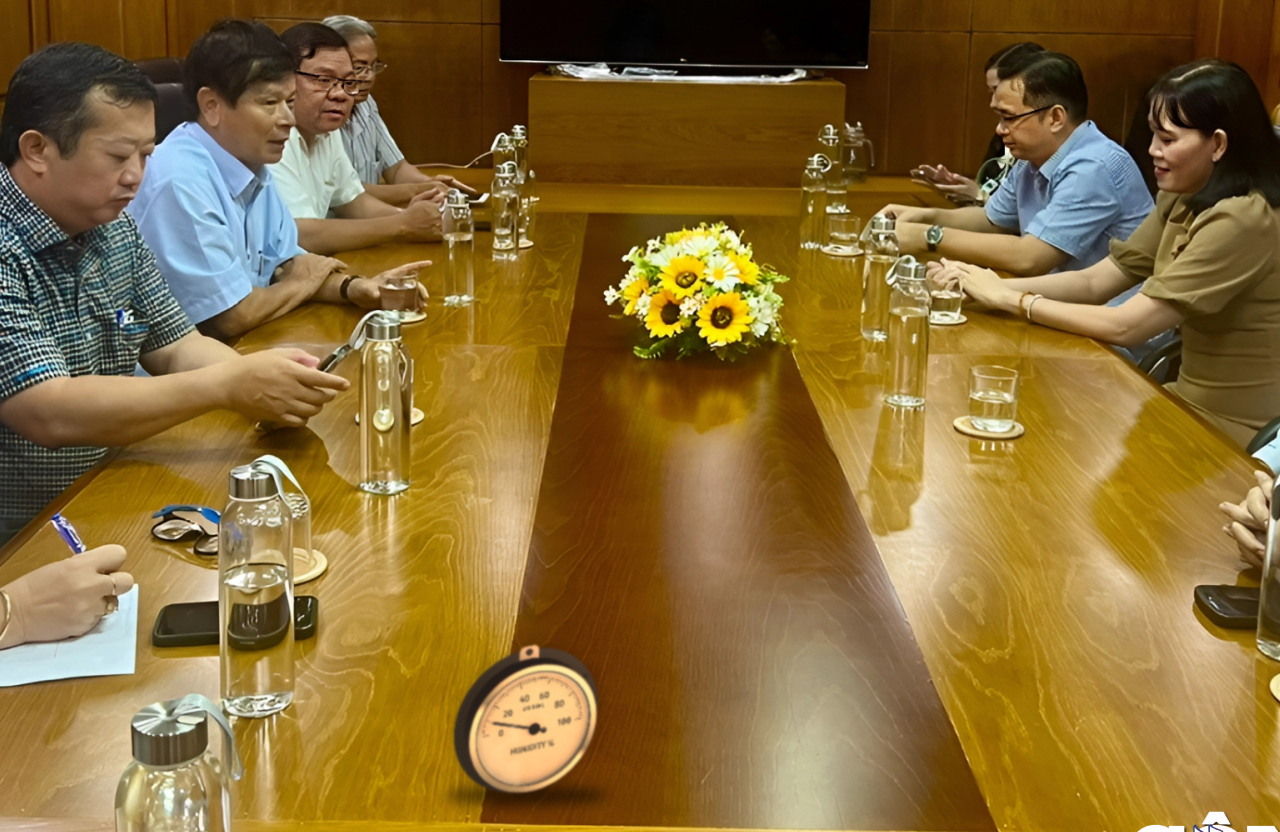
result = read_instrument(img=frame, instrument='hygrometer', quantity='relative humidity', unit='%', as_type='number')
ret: 10 %
